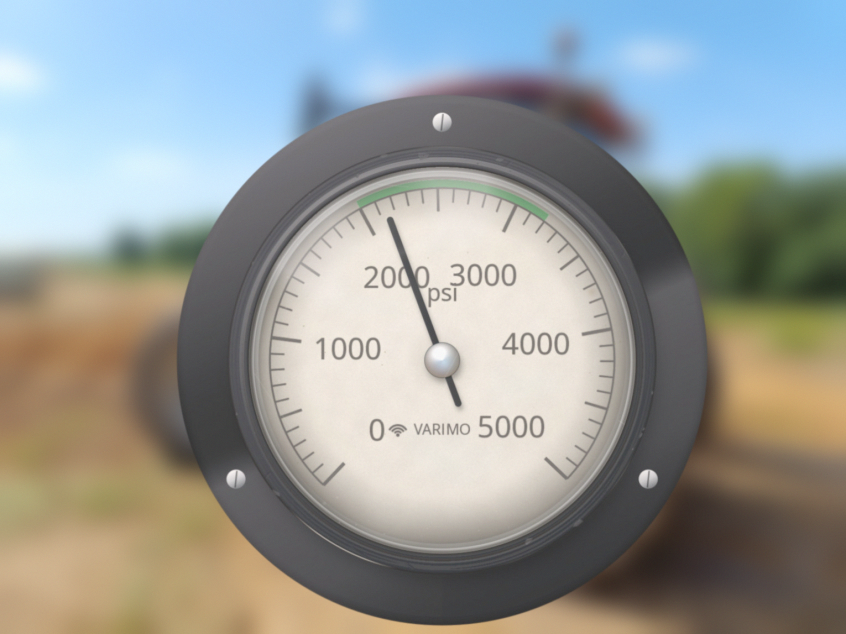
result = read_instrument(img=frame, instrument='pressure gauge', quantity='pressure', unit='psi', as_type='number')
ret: 2150 psi
